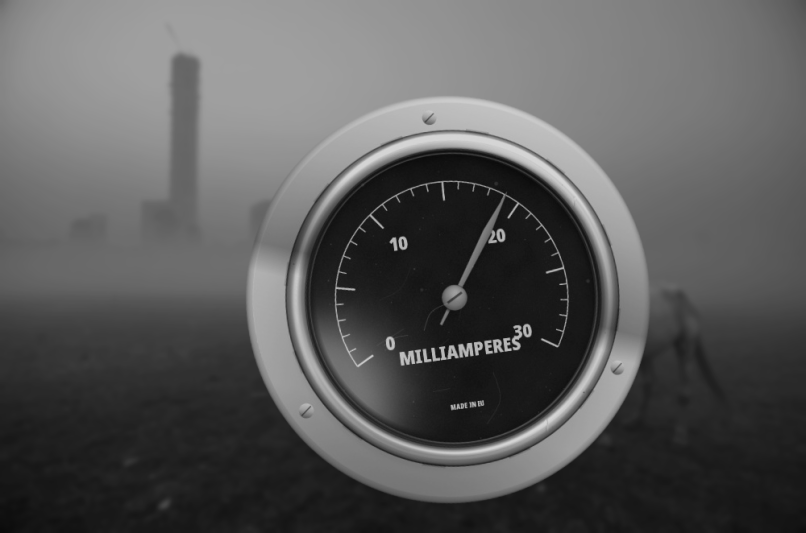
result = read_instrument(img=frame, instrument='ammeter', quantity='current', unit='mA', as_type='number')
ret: 19 mA
